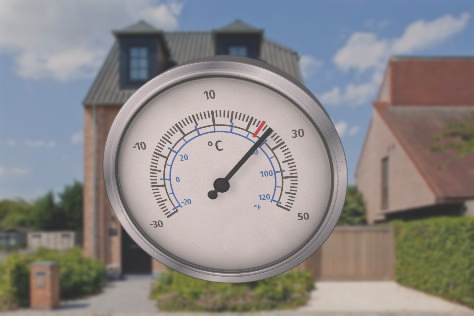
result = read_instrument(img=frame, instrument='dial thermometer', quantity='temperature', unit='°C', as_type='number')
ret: 25 °C
